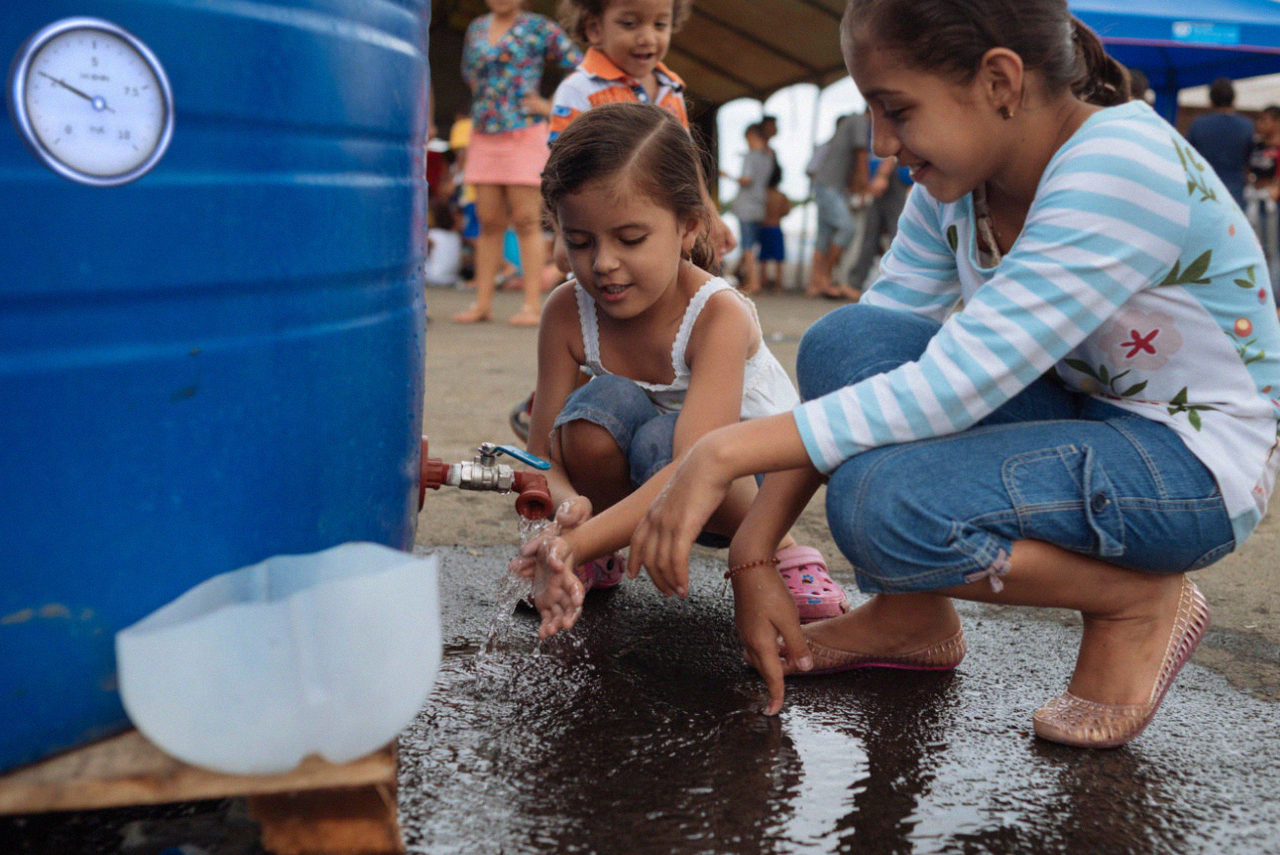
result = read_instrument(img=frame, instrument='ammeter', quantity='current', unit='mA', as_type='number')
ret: 2.5 mA
